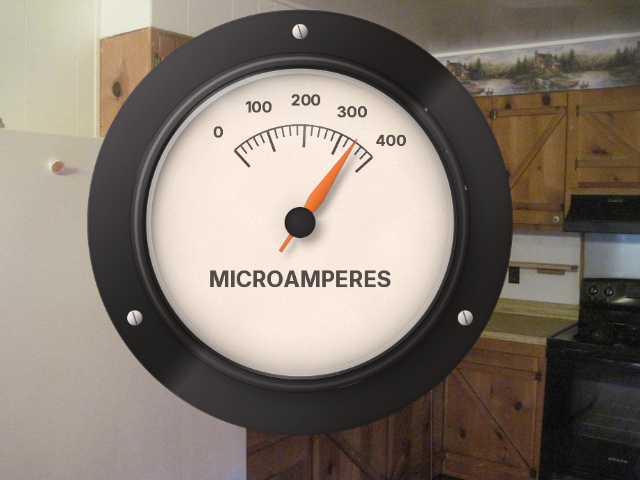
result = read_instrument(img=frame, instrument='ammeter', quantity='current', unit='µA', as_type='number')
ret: 340 µA
